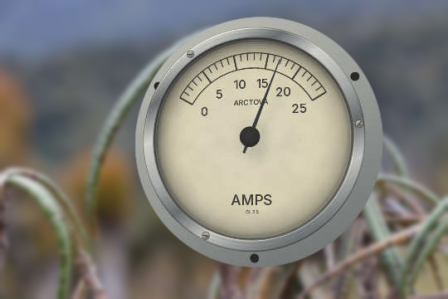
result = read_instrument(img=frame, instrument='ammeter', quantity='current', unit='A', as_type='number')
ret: 17 A
